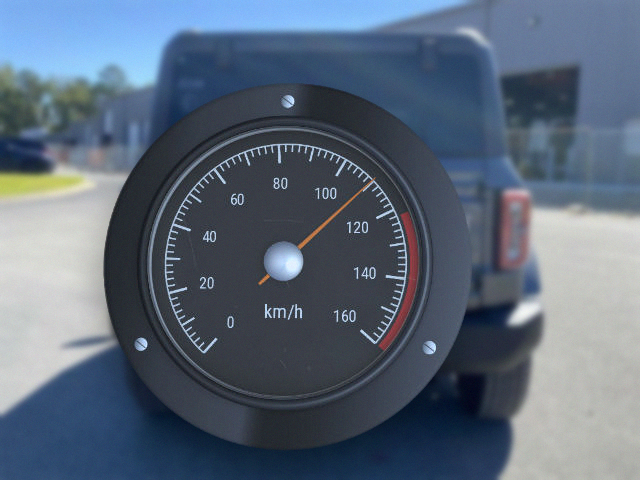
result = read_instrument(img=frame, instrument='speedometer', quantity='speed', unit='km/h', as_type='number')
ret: 110 km/h
